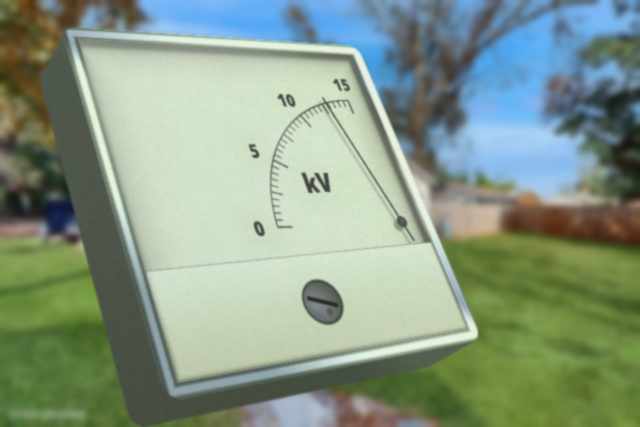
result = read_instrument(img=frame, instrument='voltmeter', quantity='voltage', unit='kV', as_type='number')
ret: 12.5 kV
